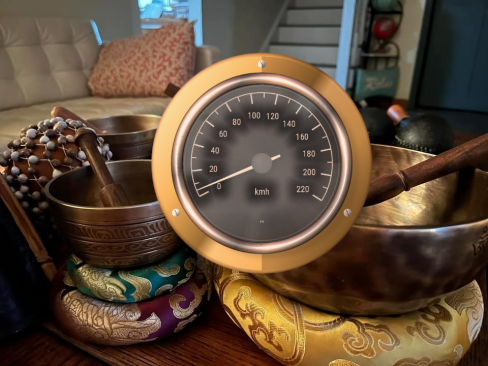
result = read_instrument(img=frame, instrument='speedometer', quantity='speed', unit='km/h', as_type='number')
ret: 5 km/h
